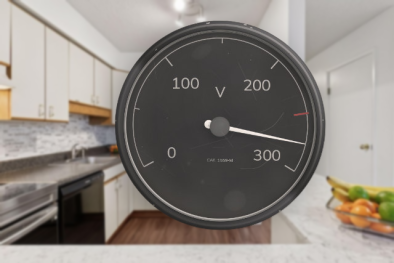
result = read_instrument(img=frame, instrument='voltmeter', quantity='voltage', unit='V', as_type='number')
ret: 275 V
